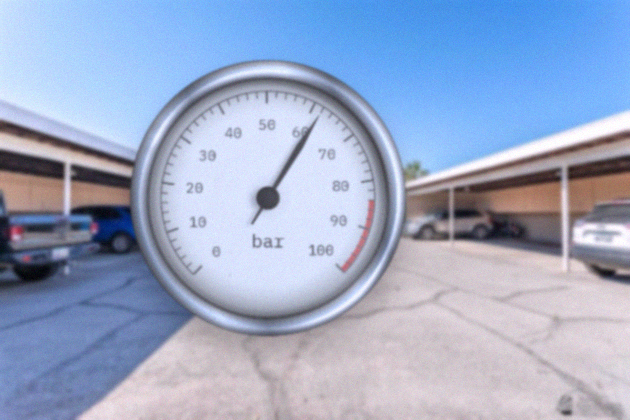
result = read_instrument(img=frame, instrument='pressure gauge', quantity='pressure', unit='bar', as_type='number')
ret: 62 bar
